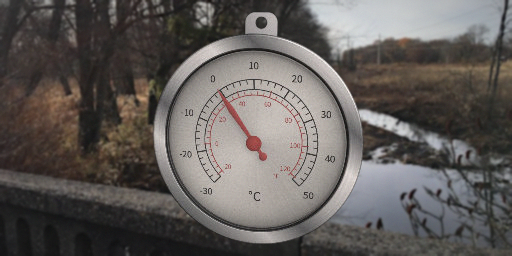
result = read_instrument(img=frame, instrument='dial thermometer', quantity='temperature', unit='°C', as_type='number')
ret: 0 °C
